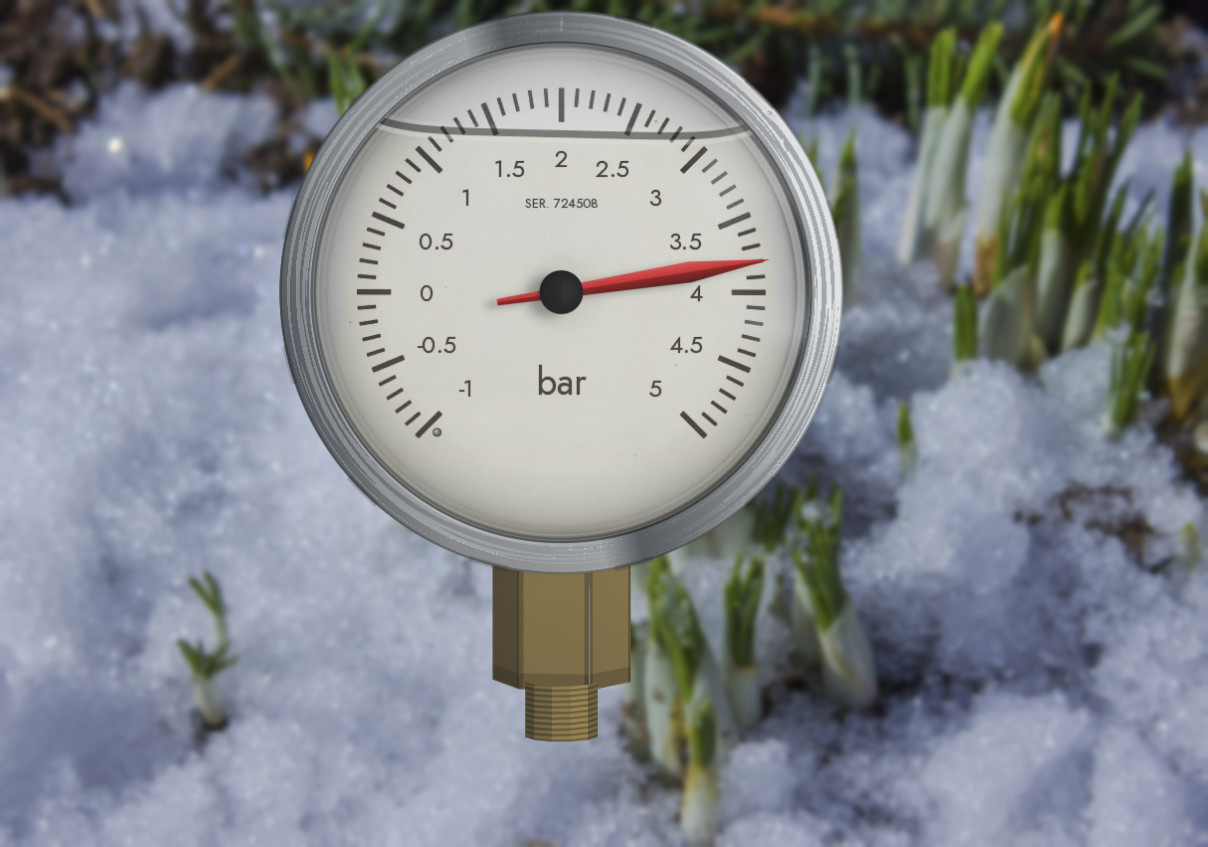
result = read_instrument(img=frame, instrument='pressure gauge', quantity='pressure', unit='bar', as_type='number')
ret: 3.8 bar
